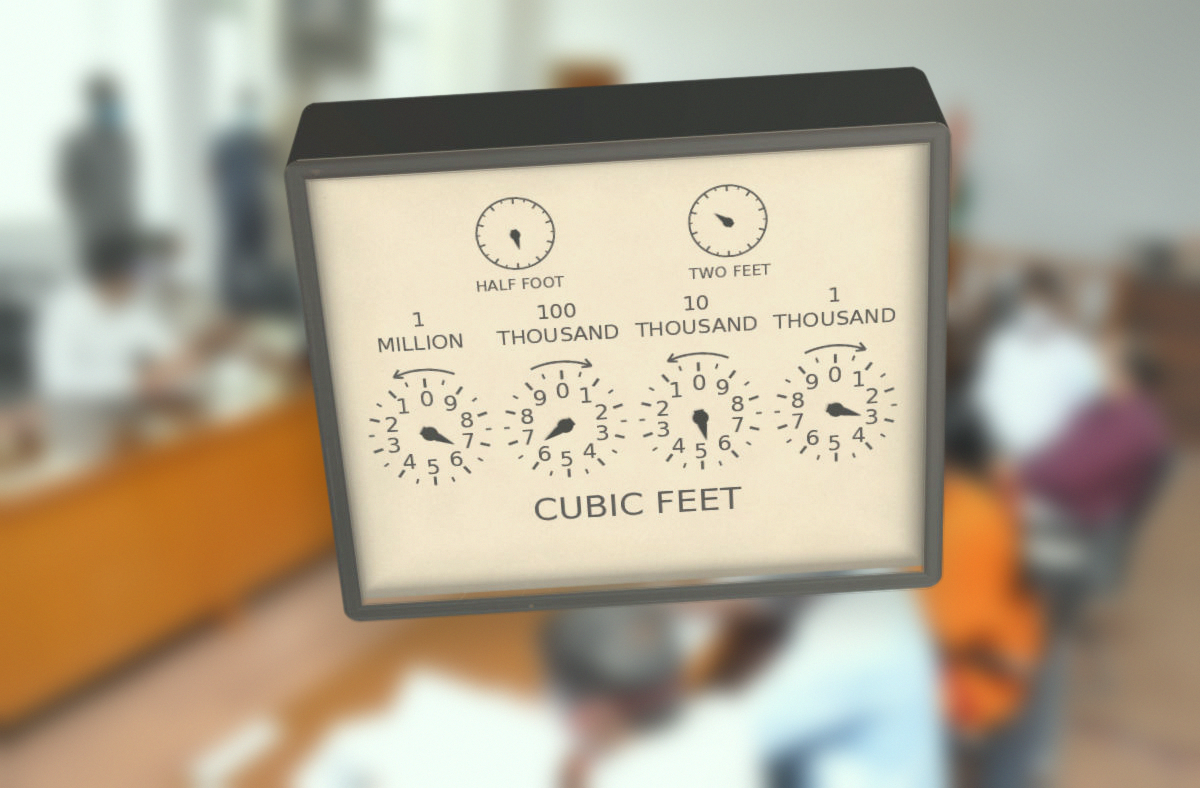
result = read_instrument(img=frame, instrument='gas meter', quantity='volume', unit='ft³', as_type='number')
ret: 665300 ft³
